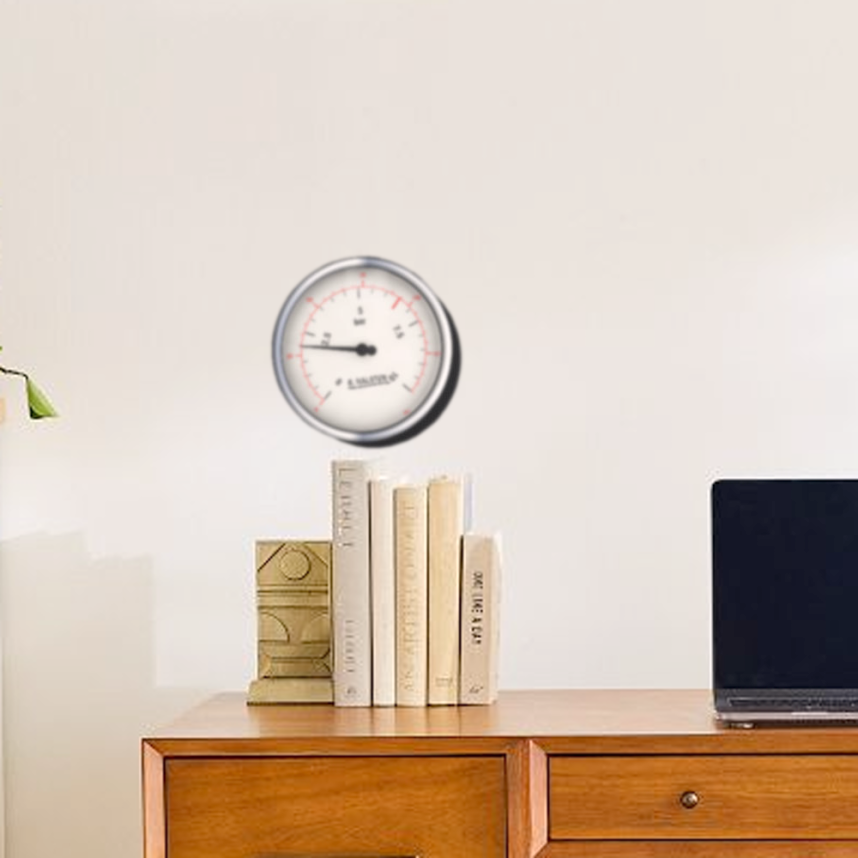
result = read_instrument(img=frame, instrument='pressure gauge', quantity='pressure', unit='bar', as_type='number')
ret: 2 bar
